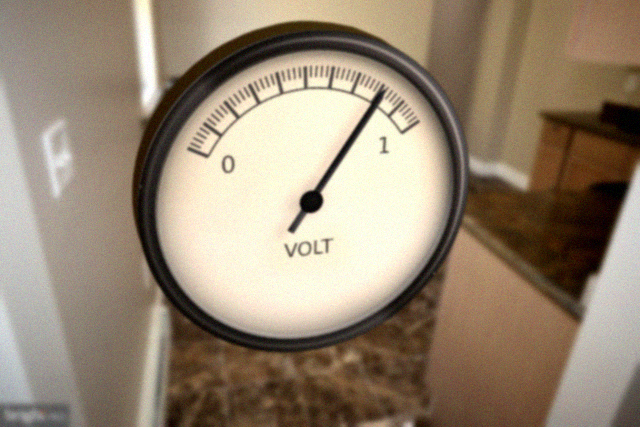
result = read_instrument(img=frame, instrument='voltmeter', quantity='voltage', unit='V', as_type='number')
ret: 0.8 V
